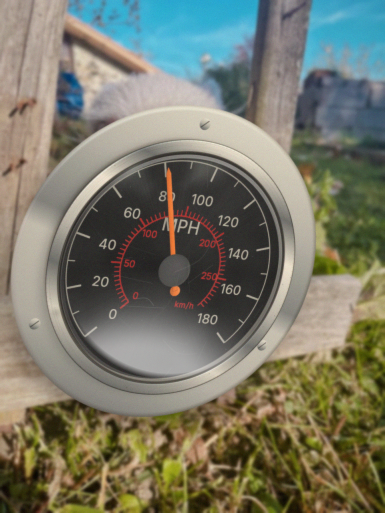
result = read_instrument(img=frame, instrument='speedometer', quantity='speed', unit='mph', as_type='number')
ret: 80 mph
